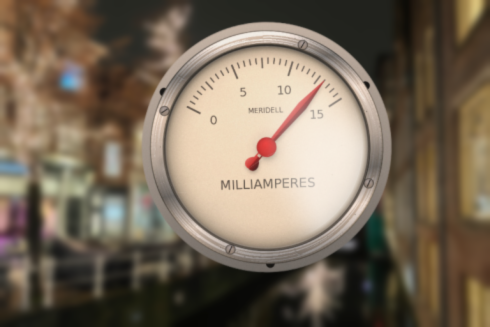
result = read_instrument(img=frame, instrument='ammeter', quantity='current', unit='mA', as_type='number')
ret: 13 mA
